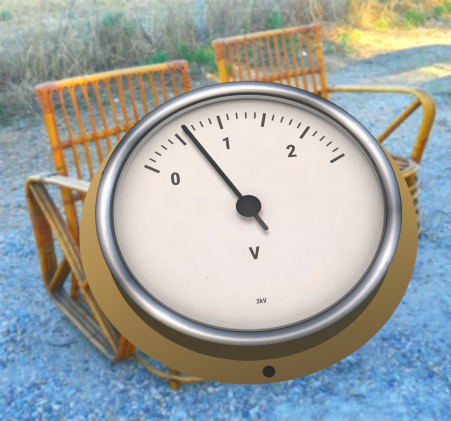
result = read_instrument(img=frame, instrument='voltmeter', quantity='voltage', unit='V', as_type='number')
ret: 0.6 V
